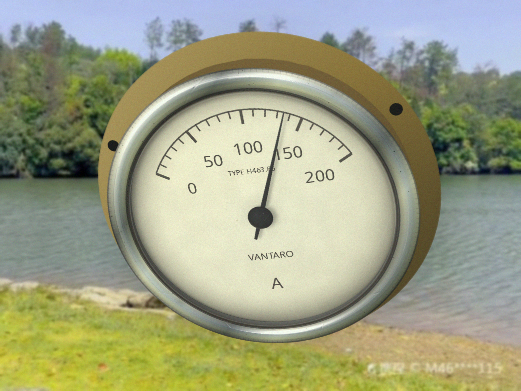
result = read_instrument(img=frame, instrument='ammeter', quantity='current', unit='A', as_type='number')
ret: 135 A
